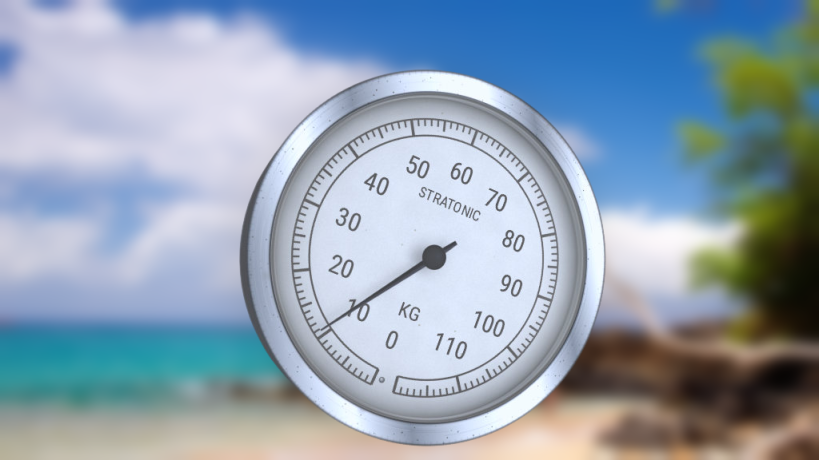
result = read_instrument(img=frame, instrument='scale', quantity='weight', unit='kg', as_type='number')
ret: 11 kg
